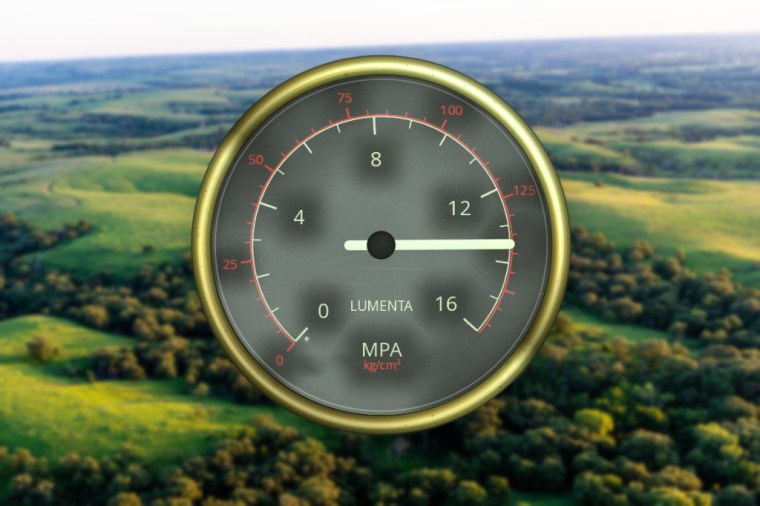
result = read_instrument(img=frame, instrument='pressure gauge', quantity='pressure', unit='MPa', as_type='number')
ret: 13.5 MPa
